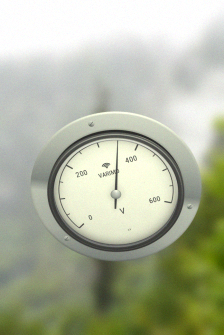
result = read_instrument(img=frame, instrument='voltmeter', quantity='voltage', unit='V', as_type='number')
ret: 350 V
